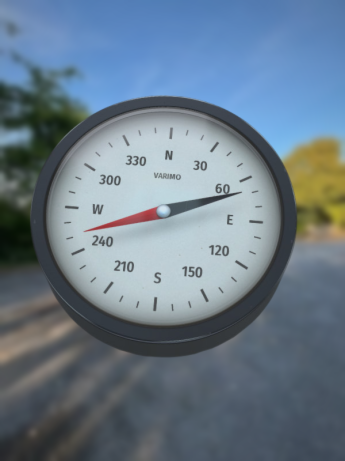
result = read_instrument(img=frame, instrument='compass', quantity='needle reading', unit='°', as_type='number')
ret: 250 °
